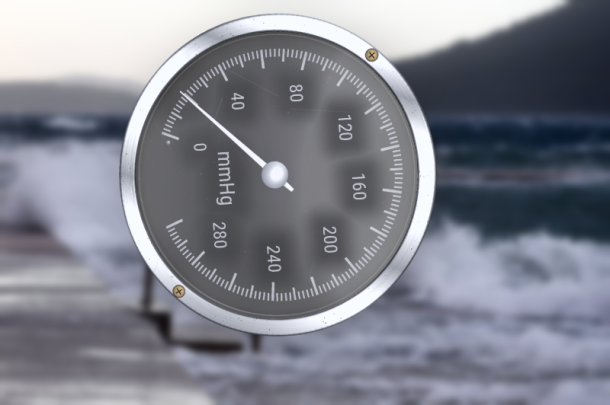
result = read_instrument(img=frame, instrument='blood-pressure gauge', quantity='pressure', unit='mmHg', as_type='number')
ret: 20 mmHg
